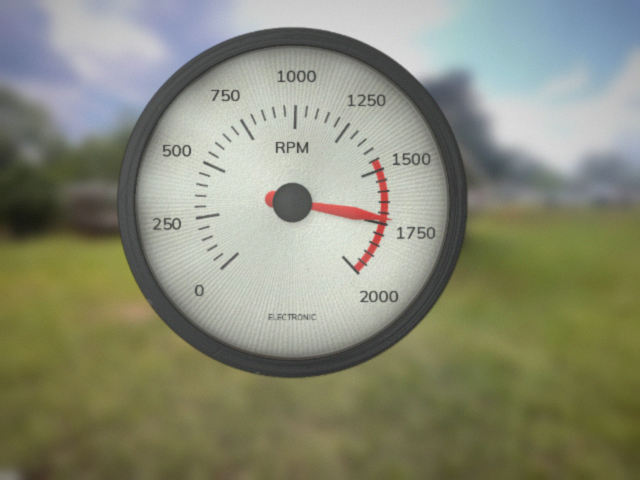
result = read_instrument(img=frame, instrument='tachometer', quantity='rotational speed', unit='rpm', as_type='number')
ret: 1725 rpm
